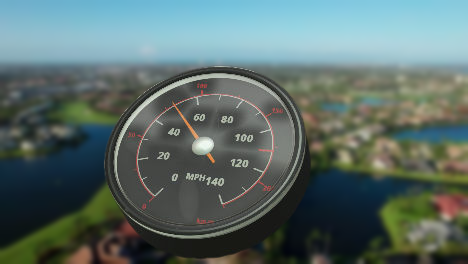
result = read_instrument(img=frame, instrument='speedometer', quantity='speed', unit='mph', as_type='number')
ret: 50 mph
